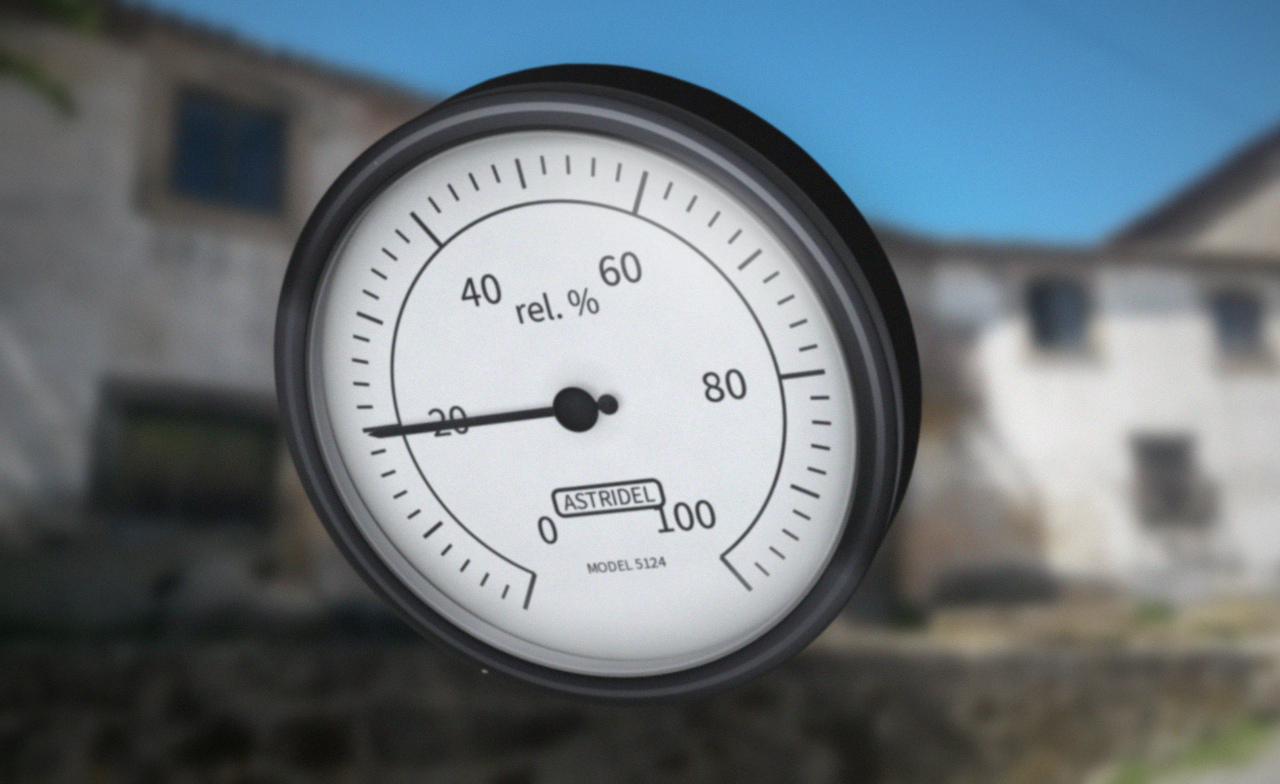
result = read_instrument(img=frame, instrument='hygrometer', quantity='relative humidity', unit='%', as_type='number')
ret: 20 %
